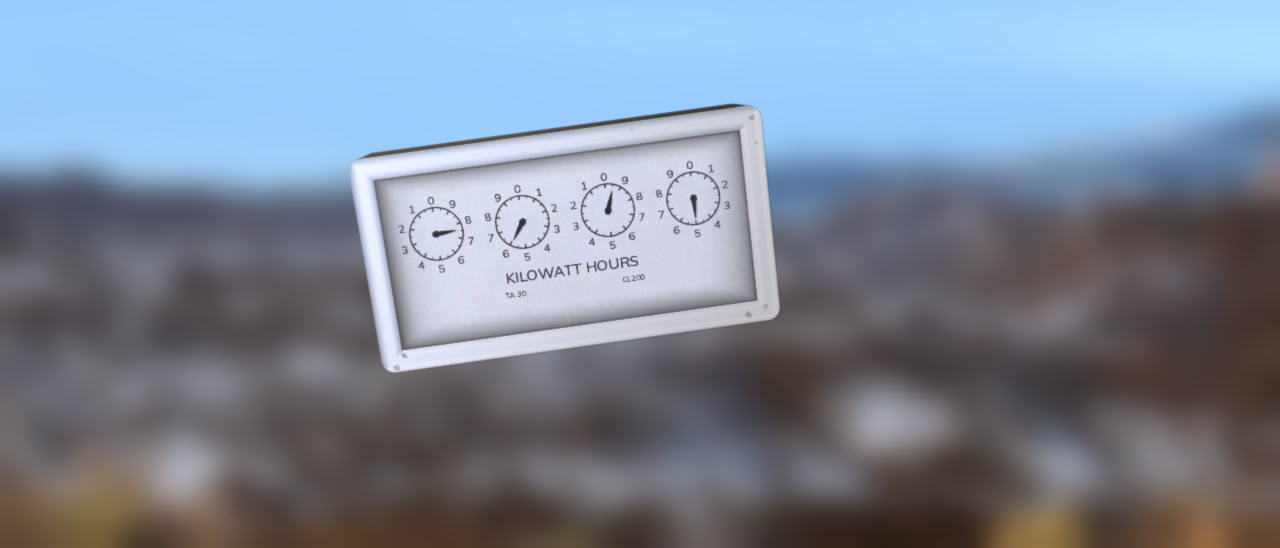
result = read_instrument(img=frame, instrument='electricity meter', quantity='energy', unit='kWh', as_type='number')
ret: 7595 kWh
